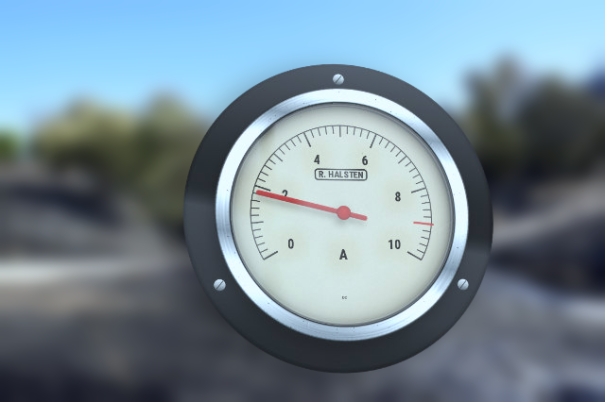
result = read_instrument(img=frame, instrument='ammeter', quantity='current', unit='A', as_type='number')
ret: 1.8 A
